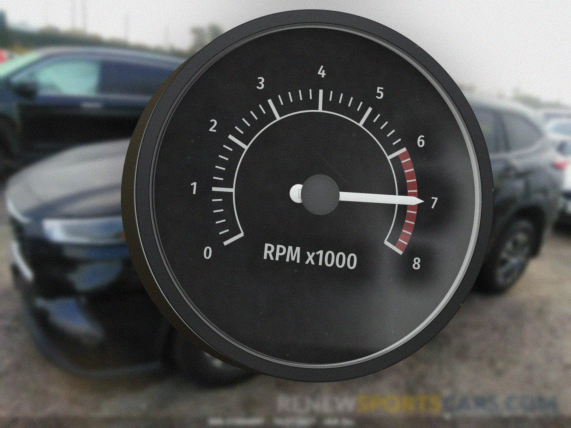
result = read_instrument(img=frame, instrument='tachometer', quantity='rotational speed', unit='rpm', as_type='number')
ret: 7000 rpm
